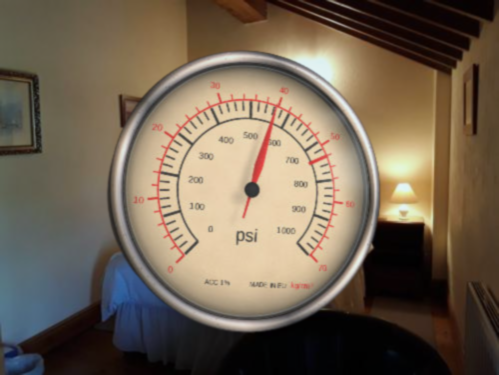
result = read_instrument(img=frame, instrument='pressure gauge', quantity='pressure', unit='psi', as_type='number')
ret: 560 psi
